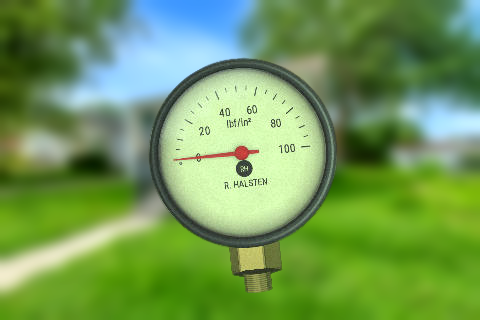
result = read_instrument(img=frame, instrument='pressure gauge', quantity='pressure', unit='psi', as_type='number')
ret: 0 psi
